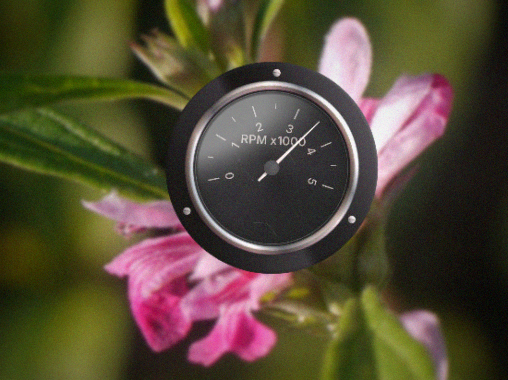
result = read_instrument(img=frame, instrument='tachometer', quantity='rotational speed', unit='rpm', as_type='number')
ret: 3500 rpm
